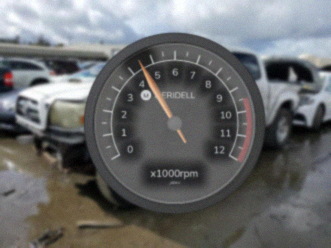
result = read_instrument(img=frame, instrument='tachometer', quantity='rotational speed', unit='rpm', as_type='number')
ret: 4500 rpm
